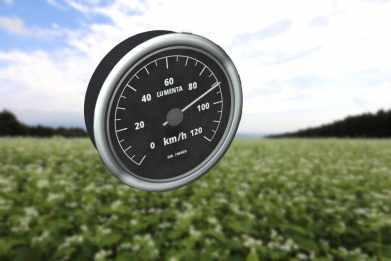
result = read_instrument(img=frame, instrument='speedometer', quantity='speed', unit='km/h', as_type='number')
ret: 90 km/h
